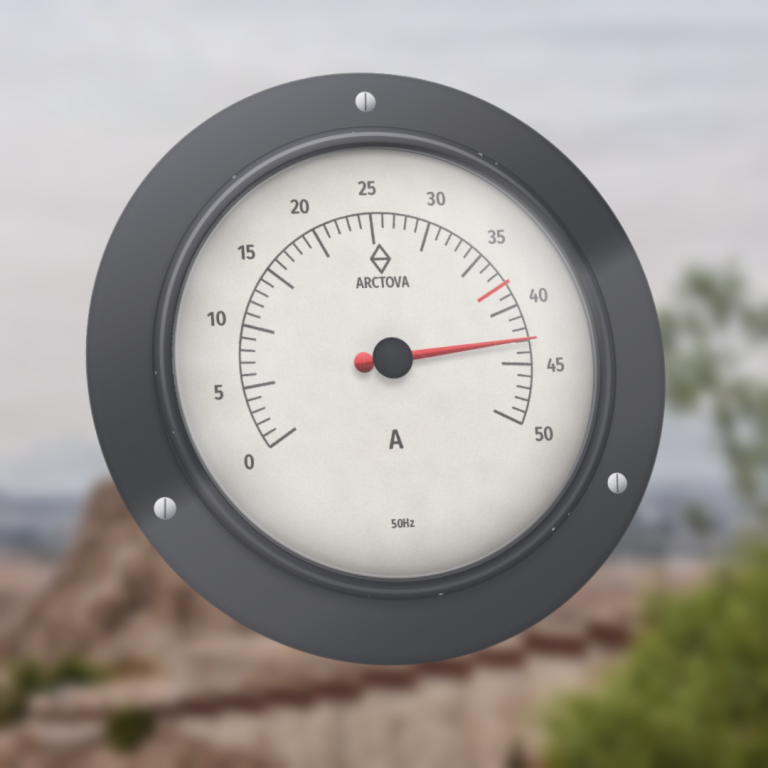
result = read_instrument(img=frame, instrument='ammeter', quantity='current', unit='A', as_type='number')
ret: 43 A
